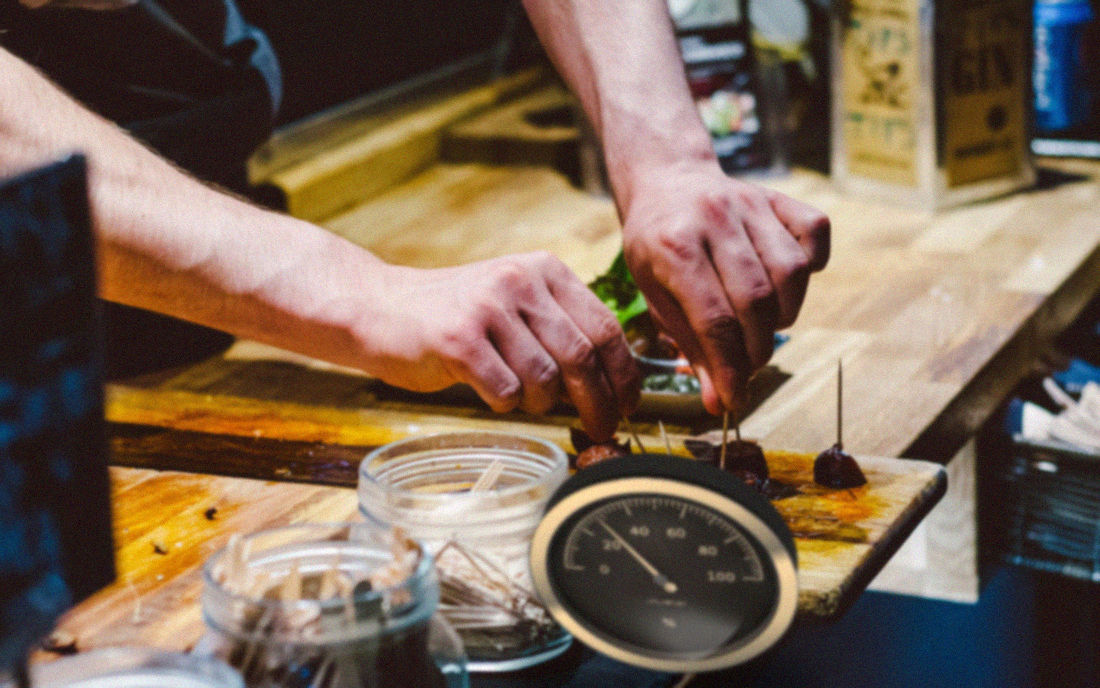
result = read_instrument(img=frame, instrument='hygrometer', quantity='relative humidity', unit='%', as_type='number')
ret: 30 %
